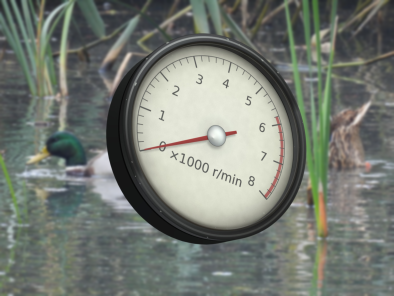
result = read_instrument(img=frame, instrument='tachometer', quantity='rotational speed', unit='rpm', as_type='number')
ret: 0 rpm
